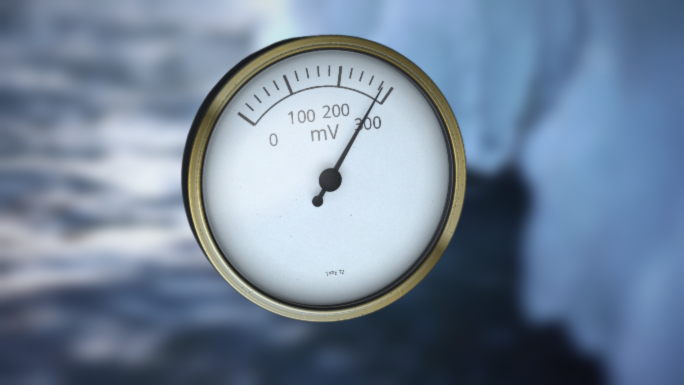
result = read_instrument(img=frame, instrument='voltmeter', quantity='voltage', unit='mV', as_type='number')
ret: 280 mV
